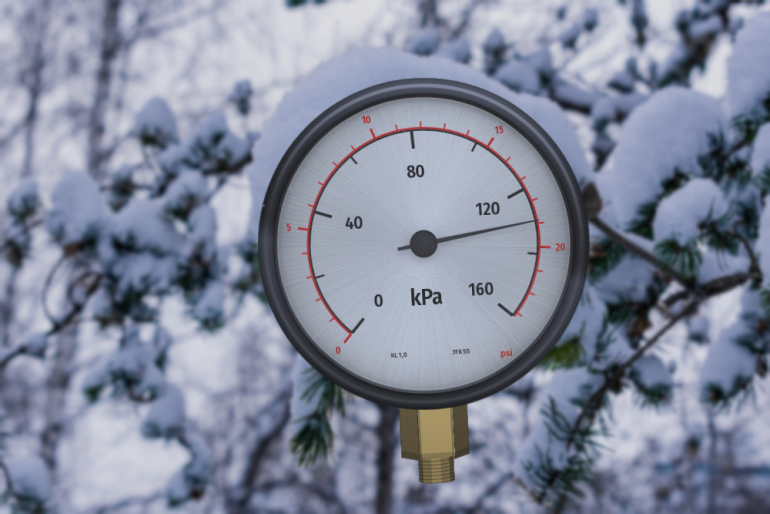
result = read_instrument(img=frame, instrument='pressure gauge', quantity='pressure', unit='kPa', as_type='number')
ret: 130 kPa
